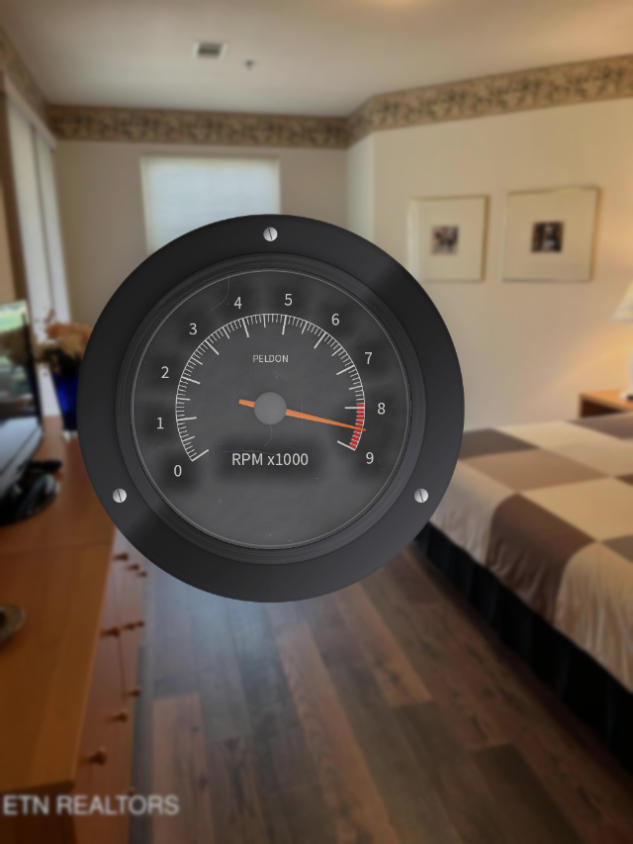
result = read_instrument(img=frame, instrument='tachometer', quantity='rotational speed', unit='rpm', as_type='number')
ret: 8500 rpm
